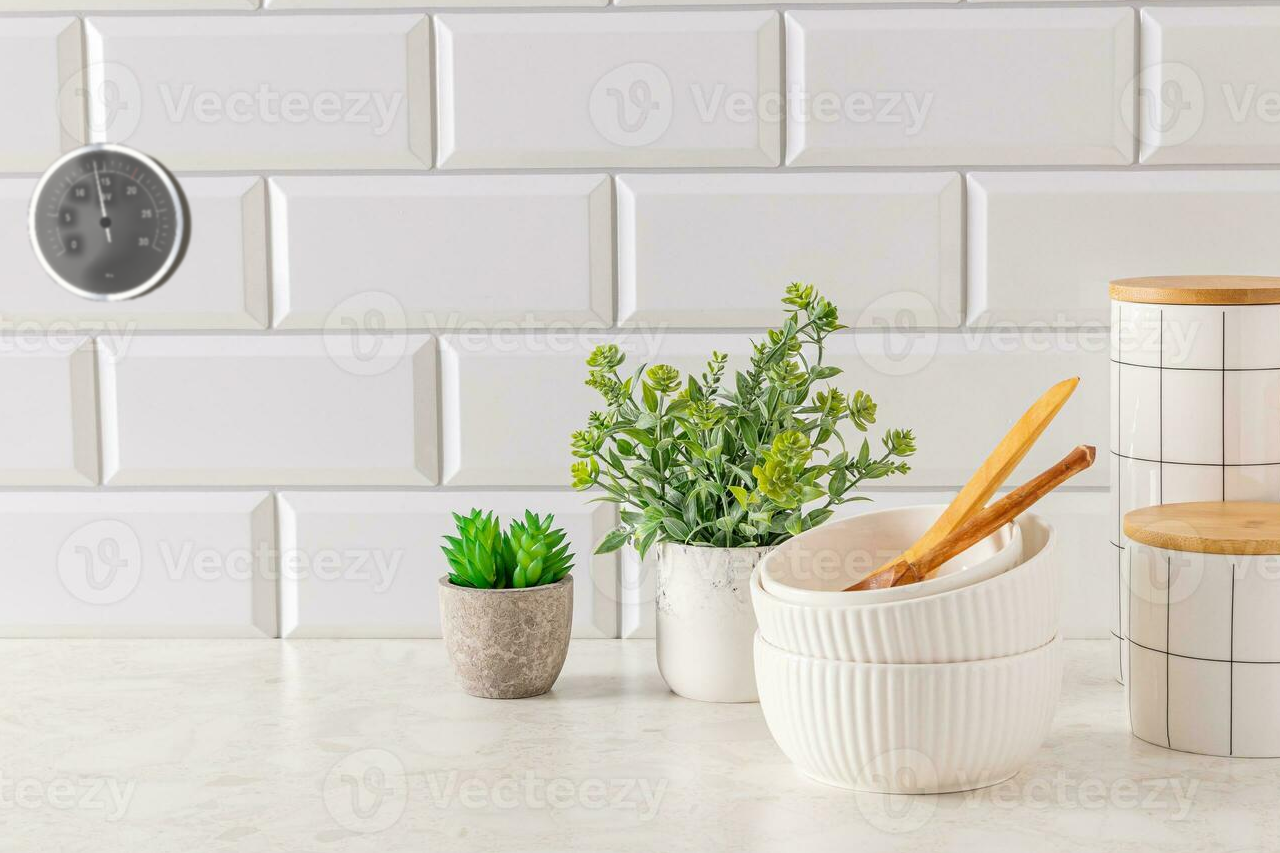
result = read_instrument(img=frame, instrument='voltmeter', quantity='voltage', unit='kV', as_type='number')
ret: 14 kV
